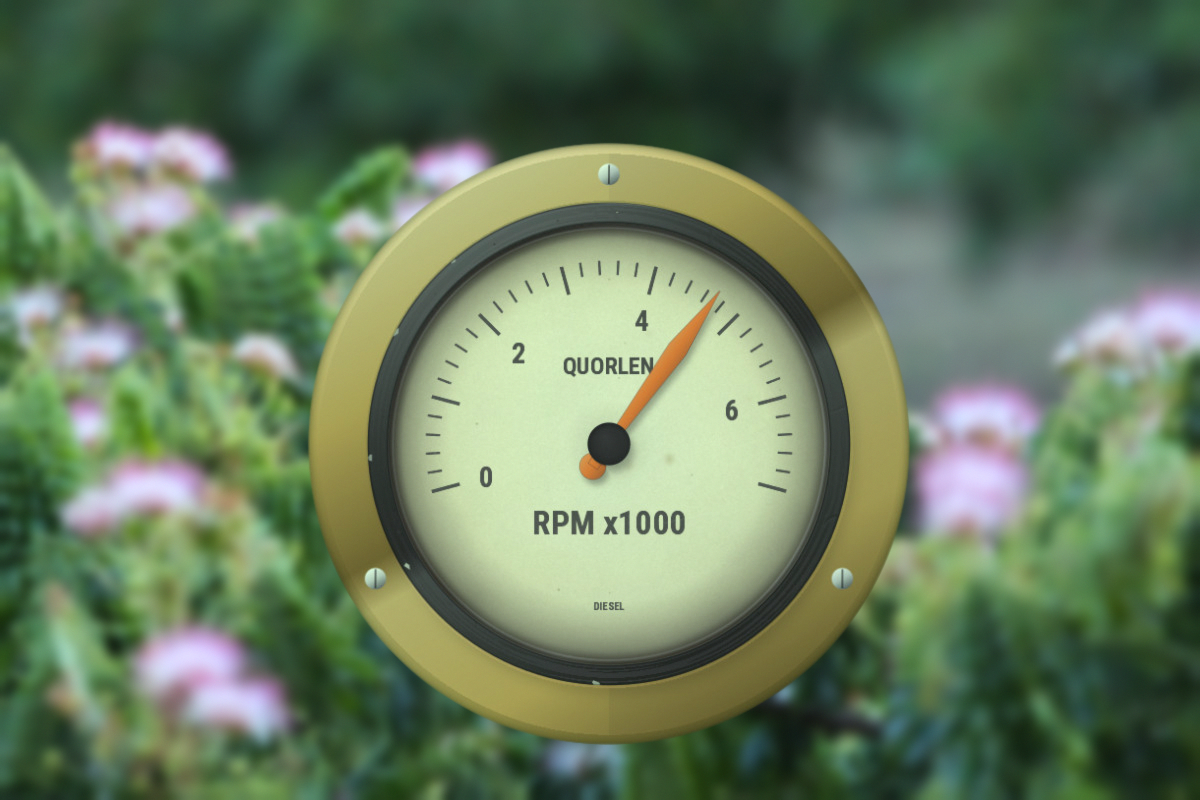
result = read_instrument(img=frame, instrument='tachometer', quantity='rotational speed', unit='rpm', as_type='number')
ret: 4700 rpm
